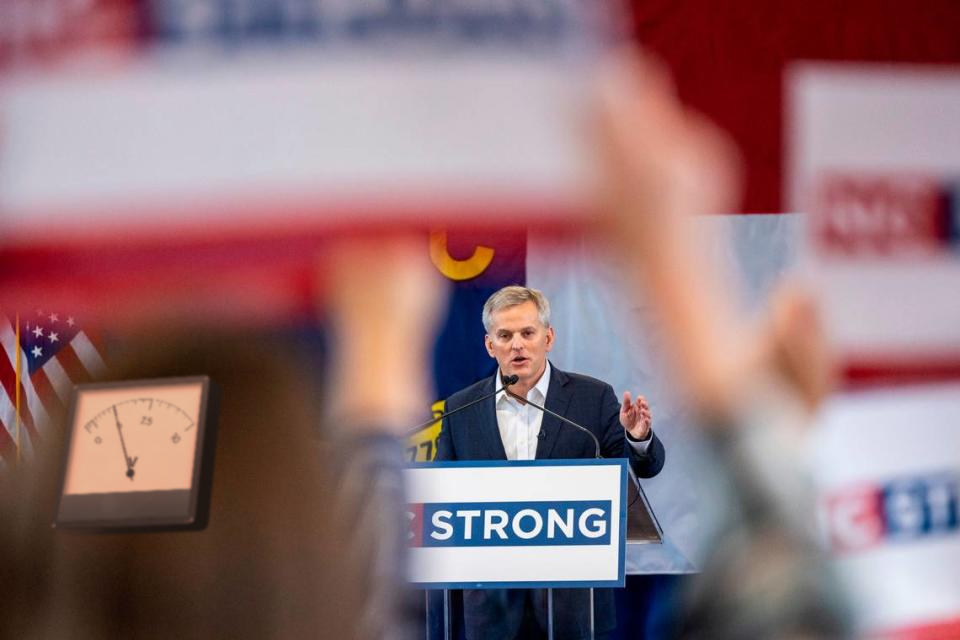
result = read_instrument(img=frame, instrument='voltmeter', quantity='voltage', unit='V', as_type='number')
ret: 5 V
